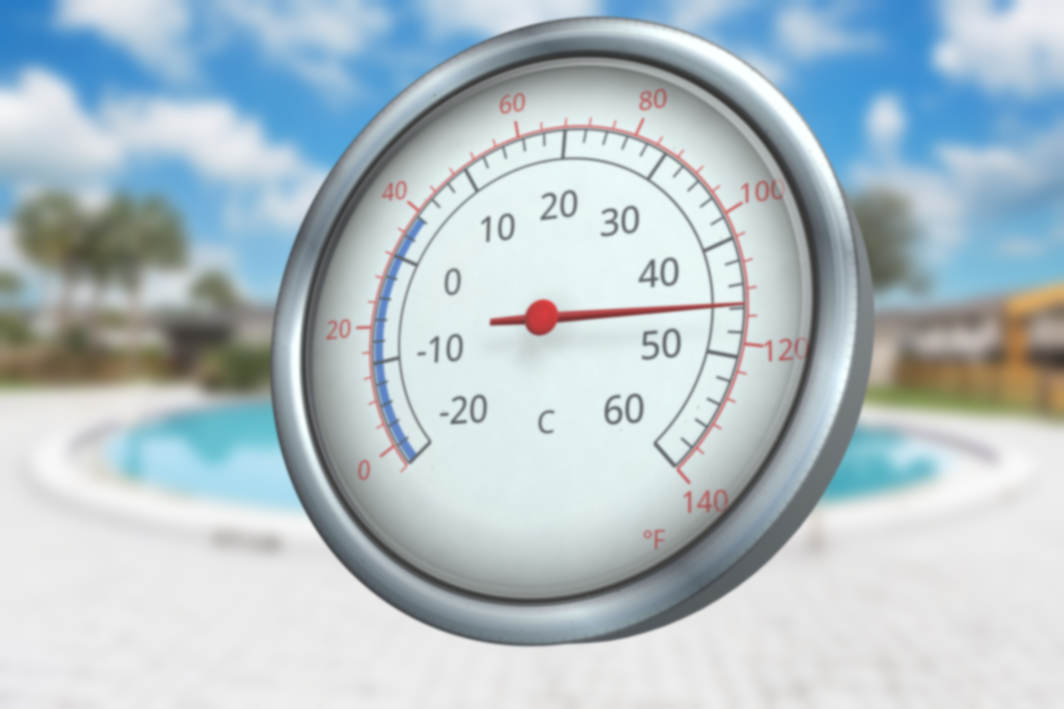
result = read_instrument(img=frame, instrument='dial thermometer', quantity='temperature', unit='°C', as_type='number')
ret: 46 °C
